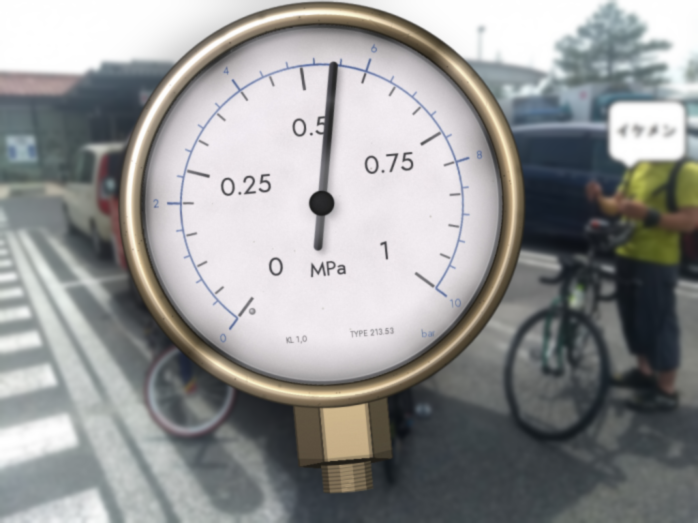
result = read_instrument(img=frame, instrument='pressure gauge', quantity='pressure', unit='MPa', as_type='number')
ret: 0.55 MPa
